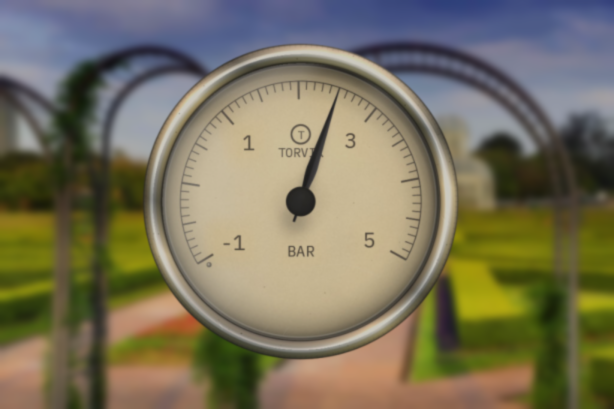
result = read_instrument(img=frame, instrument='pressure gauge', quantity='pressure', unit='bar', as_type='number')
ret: 2.5 bar
